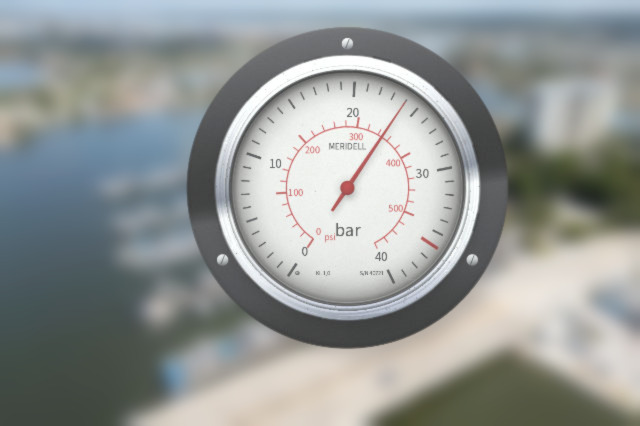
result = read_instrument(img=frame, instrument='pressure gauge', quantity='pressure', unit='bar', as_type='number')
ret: 24 bar
